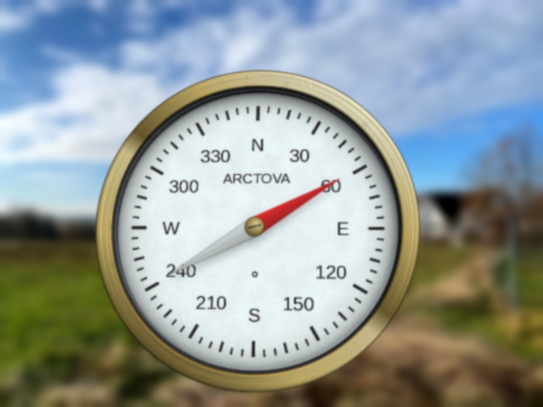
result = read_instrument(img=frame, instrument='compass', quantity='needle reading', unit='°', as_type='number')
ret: 60 °
